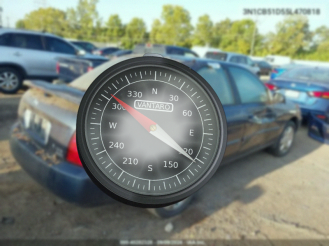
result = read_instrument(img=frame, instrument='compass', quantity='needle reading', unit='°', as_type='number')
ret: 305 °
